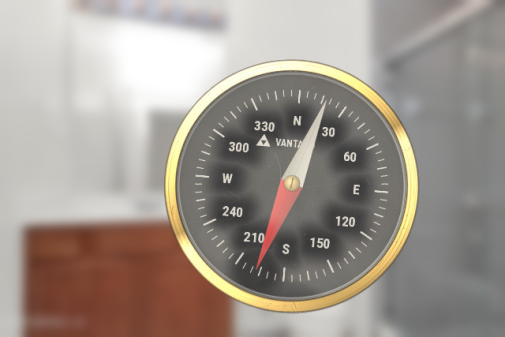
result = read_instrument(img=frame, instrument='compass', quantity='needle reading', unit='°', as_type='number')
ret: 197.5 °
